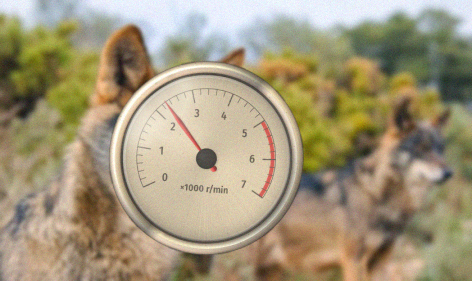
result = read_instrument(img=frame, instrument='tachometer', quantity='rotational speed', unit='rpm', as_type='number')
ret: 2300 rpm
